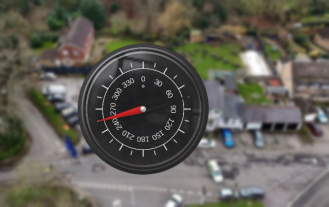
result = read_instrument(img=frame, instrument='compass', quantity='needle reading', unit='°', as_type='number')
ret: 255 °
